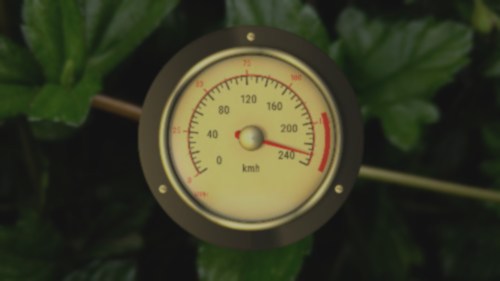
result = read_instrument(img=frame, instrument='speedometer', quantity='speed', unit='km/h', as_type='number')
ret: 230 km/h
